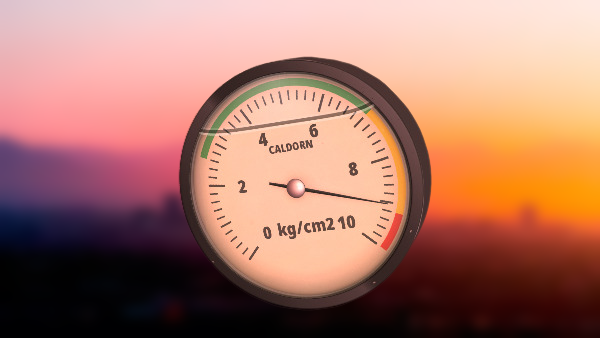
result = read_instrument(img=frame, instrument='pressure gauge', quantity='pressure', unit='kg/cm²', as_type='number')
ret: 9 kg/cm²
